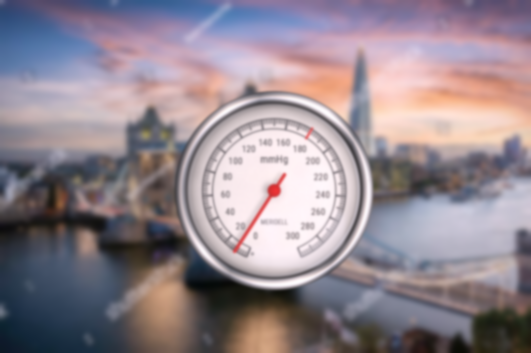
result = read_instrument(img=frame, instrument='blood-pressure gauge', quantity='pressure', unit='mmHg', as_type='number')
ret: 10 mmHg
